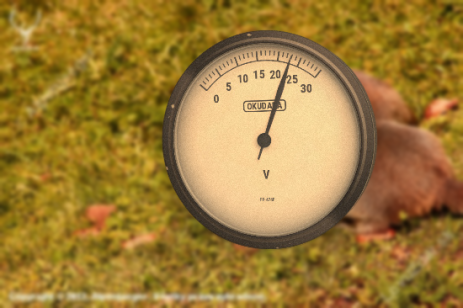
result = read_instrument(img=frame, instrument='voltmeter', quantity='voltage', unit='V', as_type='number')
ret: 23 V
